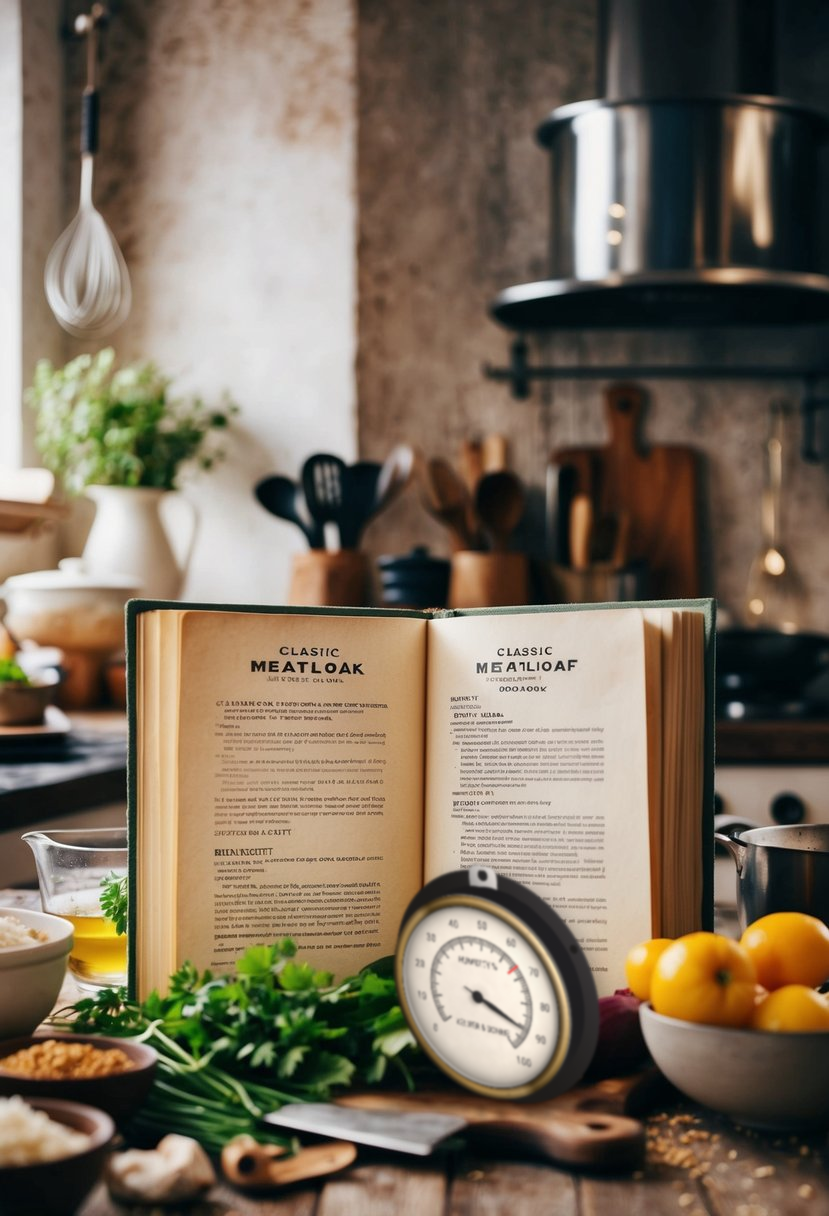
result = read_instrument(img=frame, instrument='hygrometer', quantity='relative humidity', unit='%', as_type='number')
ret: 90 %
